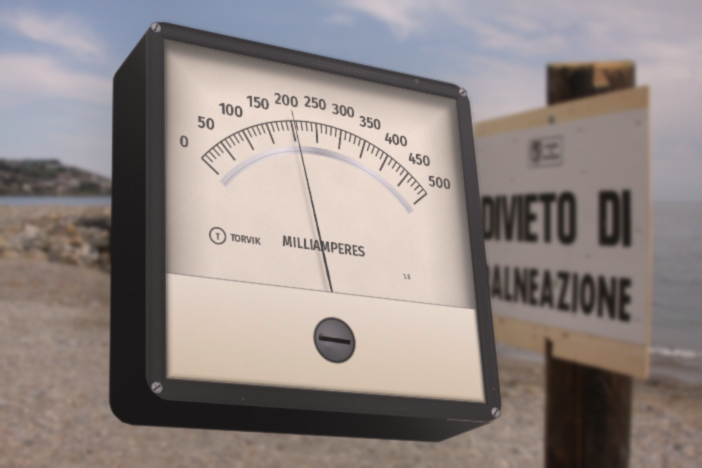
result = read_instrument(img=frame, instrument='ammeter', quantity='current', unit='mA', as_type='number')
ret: 200 mA
